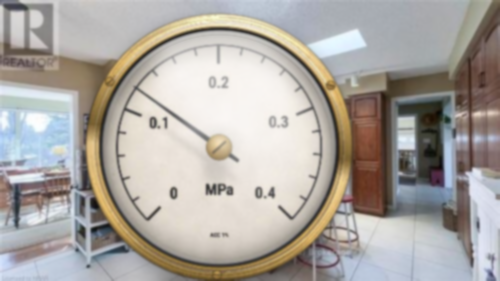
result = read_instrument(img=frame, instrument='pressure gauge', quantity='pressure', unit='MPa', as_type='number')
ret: 0.12 MPa
